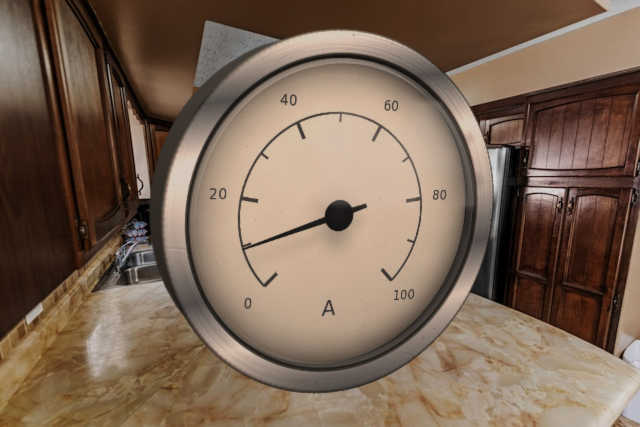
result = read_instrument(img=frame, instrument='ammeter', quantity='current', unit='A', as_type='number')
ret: 10 A
